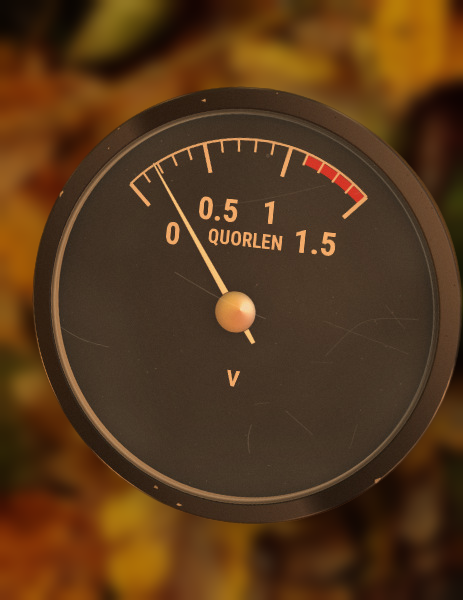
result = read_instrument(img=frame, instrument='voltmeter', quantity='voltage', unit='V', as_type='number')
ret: 0.2 V
